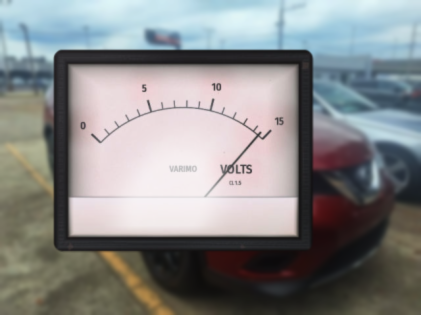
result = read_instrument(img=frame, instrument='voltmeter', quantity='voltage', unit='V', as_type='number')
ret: 14.5 V
